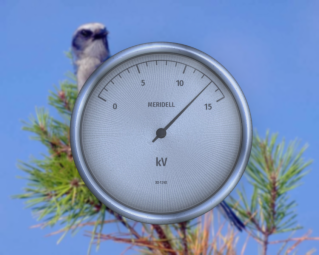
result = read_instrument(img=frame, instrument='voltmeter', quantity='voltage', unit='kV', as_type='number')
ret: 13 kV
